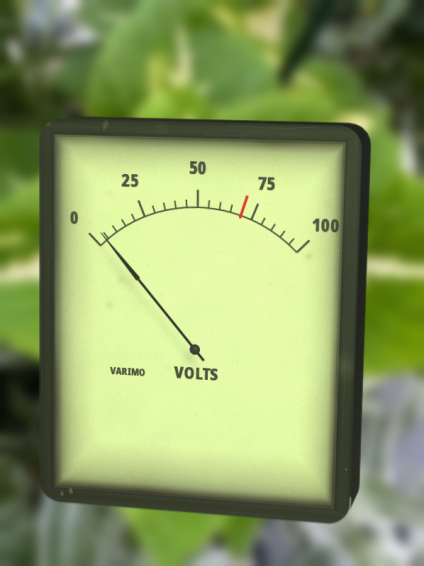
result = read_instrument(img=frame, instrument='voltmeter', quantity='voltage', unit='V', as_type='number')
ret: 5 V
